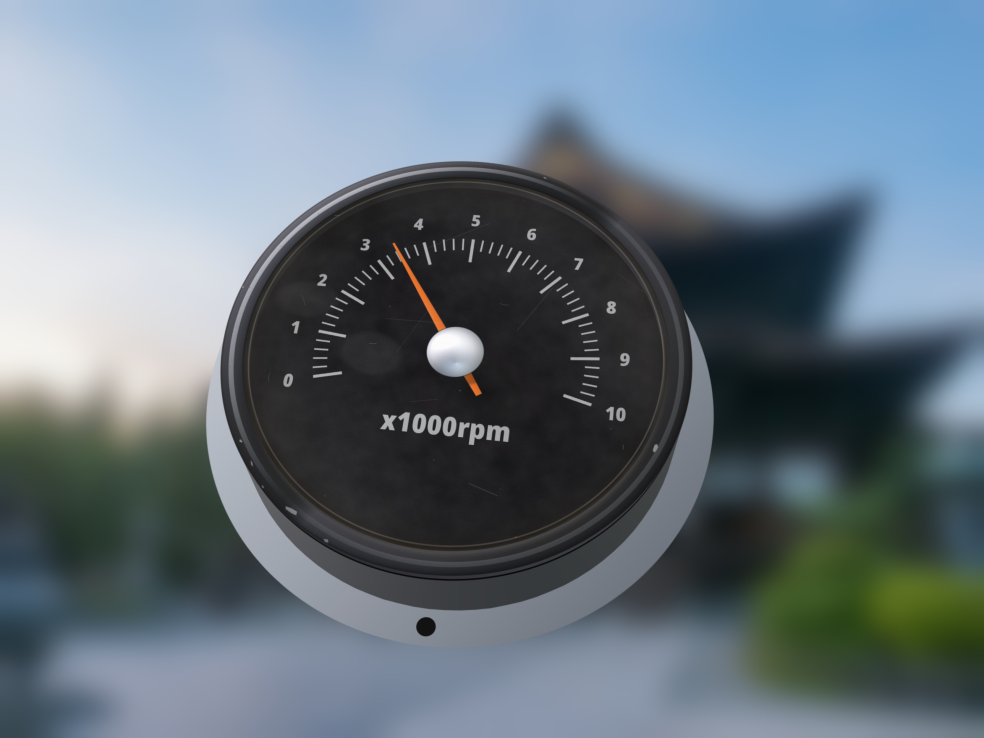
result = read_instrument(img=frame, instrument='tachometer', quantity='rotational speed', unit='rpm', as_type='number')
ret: 3400 rpm
